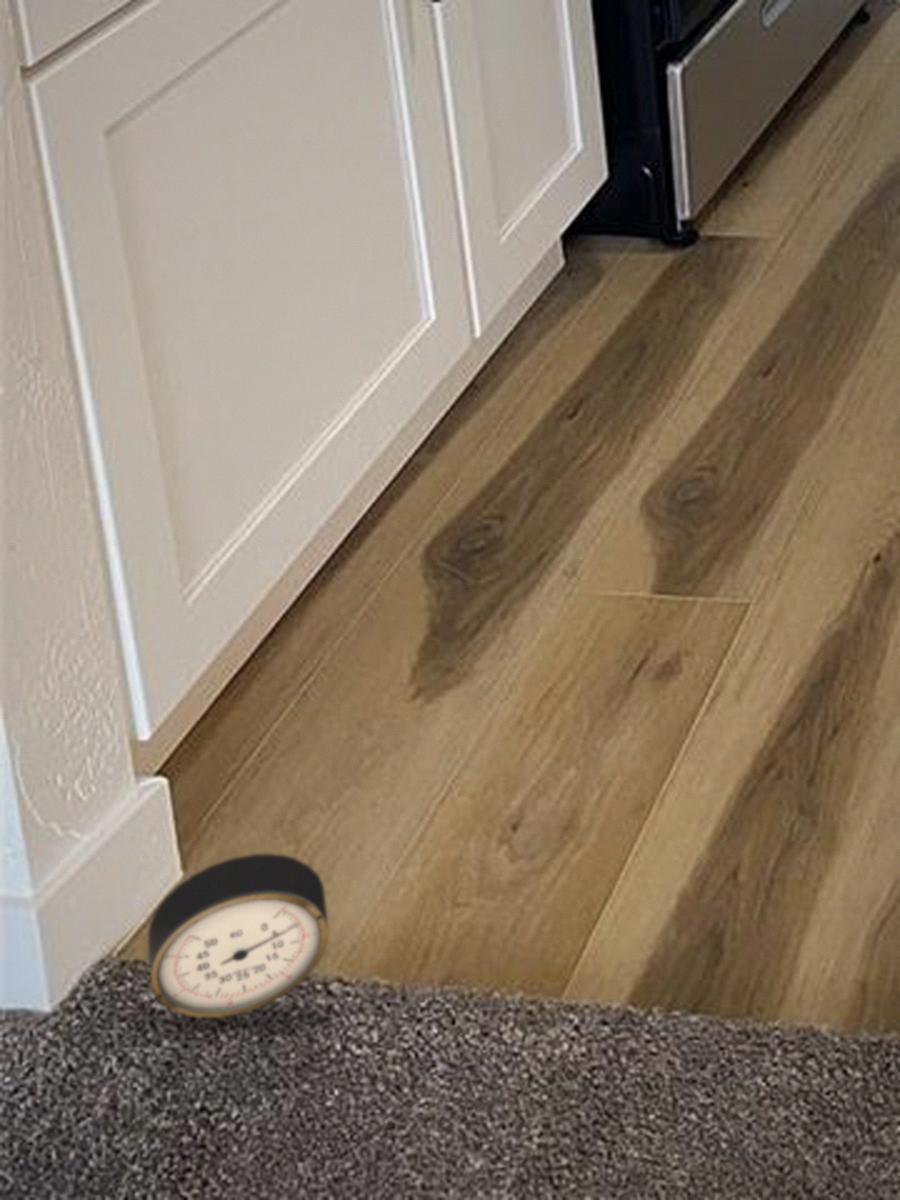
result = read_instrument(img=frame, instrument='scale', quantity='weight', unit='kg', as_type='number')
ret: 5 kg
